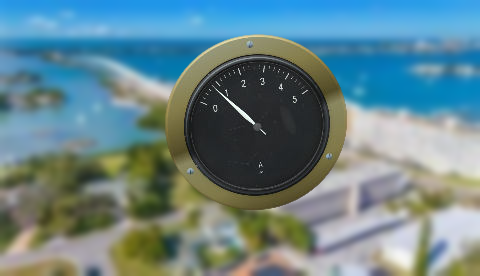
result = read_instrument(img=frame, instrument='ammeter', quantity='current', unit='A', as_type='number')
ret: 0.8 A
